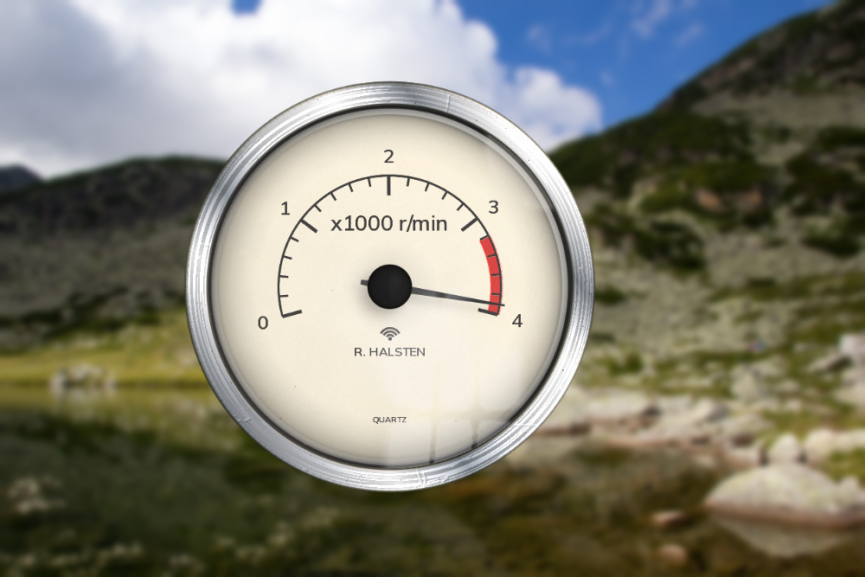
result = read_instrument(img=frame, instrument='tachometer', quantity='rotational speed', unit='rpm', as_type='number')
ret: 3900 rpm
